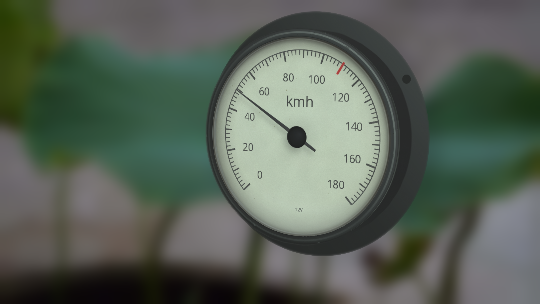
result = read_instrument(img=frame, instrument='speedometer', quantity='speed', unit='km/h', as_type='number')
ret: 50 km/h
